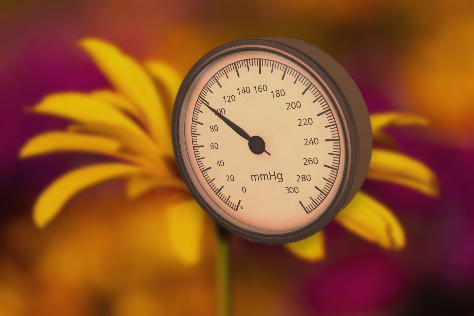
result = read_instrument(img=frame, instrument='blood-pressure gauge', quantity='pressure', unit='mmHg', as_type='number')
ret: 100 mmHg
